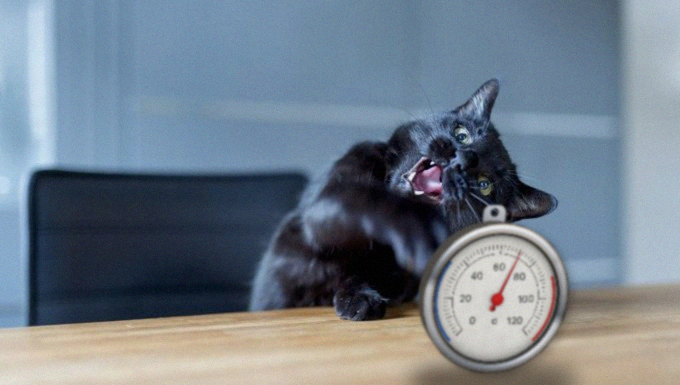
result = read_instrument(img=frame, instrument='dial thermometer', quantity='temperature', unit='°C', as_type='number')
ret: 70 °C
